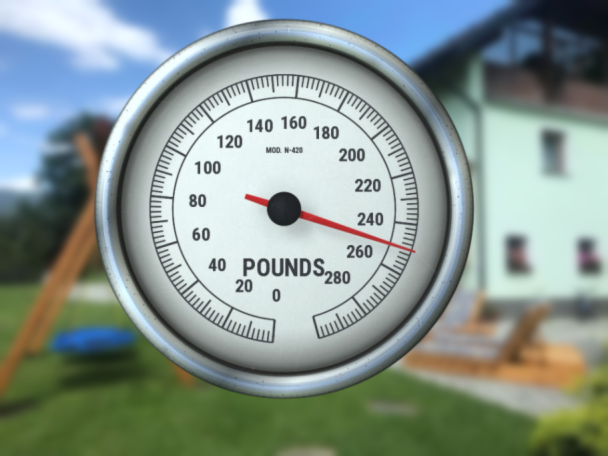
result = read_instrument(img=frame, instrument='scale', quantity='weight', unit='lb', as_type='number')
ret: 250 lb
